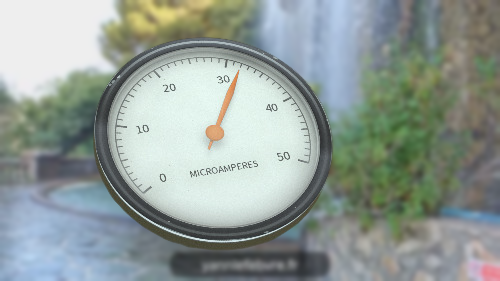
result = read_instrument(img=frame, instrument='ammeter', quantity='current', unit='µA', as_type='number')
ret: 32 µA
